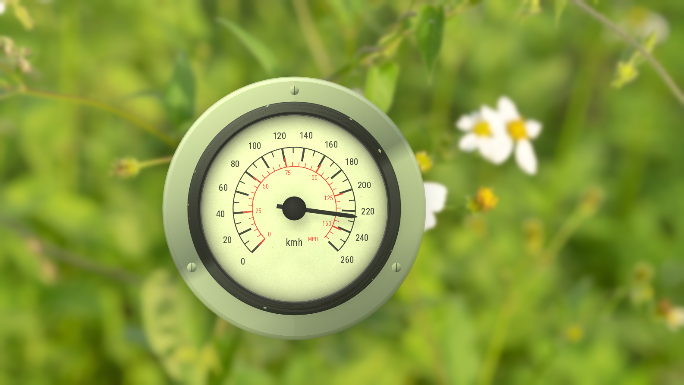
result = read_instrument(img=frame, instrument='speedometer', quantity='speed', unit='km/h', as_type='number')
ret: 225 km/h
